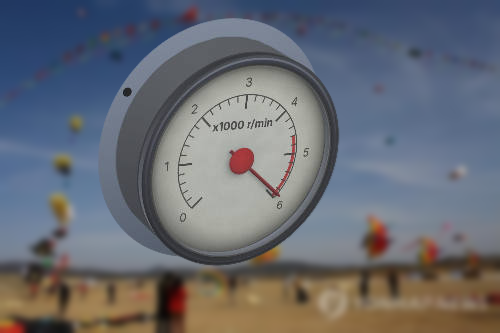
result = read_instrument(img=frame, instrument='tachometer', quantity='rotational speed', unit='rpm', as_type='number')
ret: 5900 rpm
